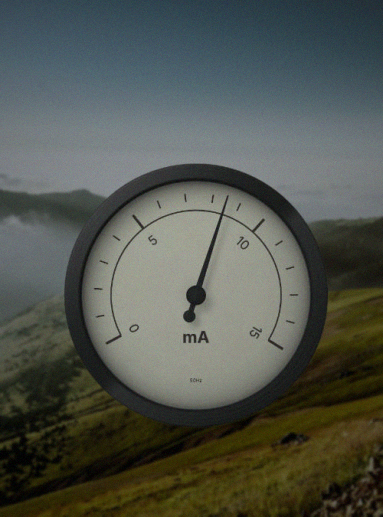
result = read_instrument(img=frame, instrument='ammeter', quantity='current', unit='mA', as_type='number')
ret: 8.5 mA
